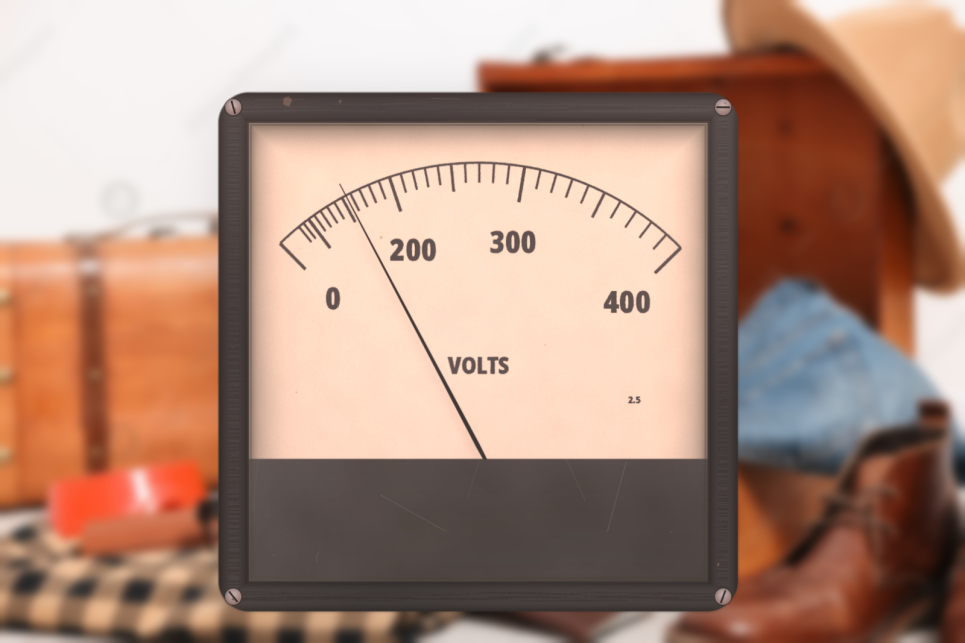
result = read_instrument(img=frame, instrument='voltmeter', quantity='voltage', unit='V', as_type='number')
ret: 155 V
